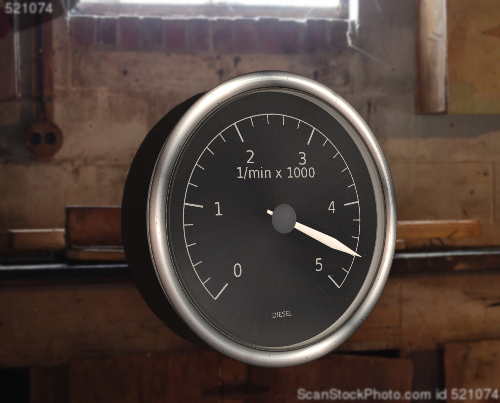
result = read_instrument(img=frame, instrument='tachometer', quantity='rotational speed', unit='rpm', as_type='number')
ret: 4600 rpm
